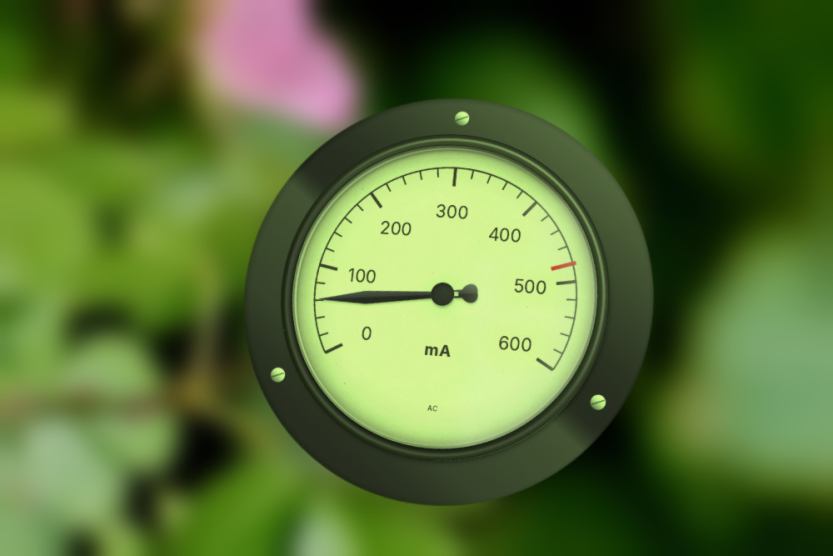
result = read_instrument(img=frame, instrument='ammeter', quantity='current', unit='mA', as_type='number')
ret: 60 mA
